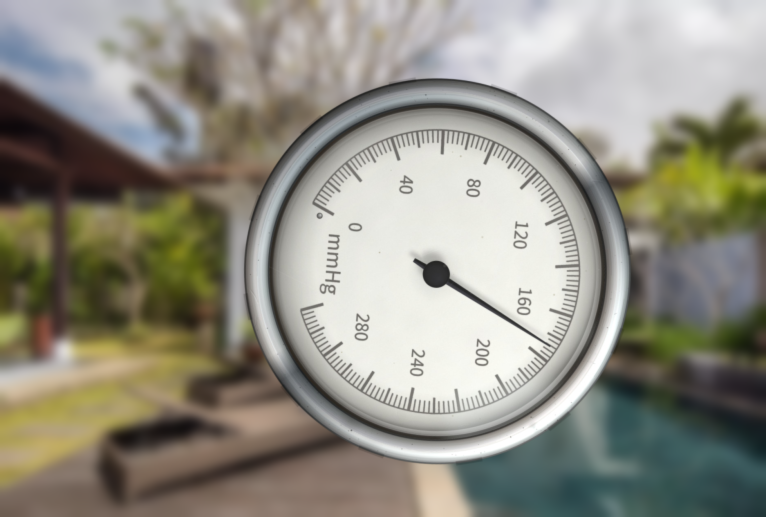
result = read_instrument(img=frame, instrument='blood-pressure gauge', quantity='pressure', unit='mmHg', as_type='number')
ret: 174 mmHg
